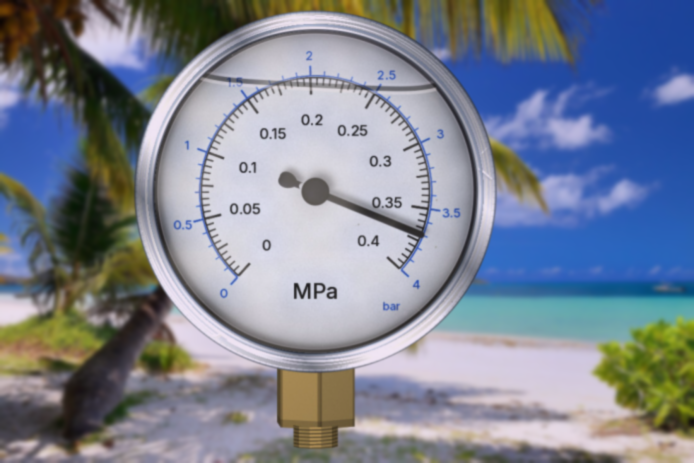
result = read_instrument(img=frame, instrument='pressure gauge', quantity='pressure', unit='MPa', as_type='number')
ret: 0.37 MPa
